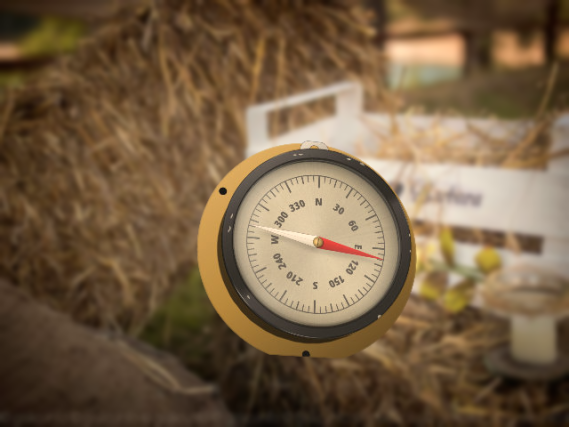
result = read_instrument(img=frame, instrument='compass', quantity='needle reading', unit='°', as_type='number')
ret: 100 °
